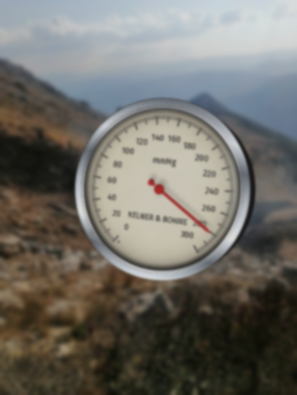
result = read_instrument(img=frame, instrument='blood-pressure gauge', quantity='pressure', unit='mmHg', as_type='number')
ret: 280 mmHg
